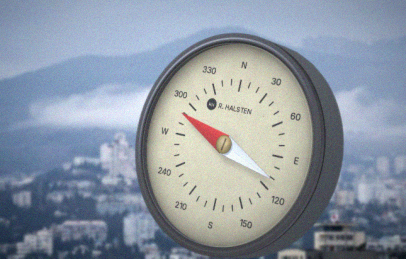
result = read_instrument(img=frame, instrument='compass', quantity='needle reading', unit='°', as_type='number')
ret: 290 °
